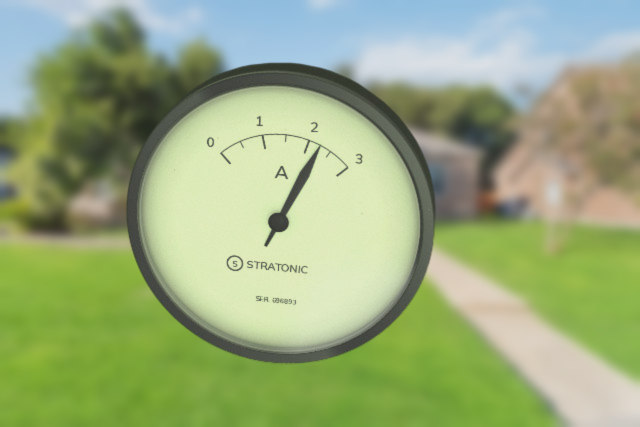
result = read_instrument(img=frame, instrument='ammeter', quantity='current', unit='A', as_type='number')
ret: 2.25 A
